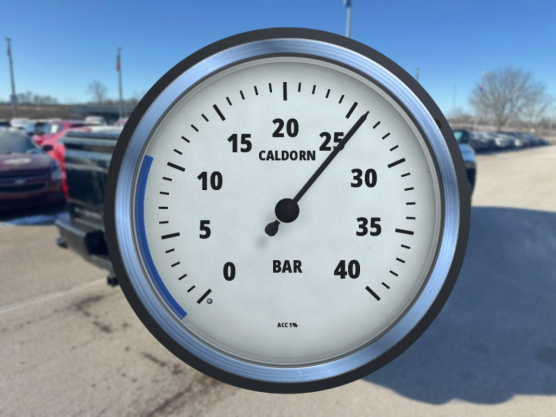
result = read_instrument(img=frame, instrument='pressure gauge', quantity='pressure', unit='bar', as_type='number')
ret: 26 bar
